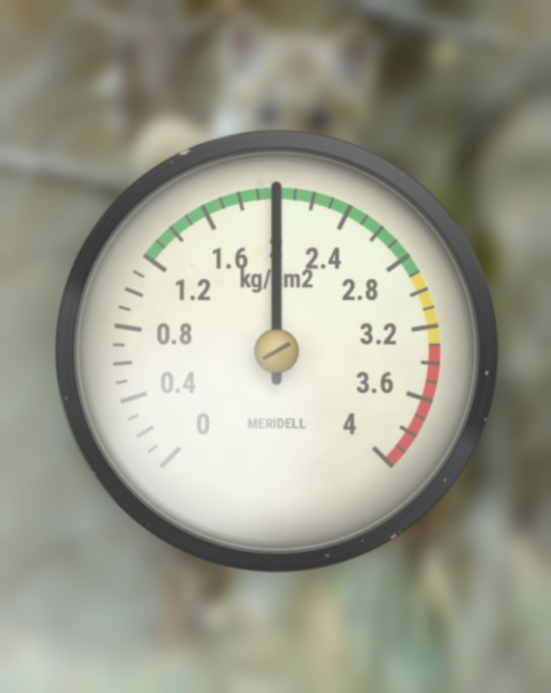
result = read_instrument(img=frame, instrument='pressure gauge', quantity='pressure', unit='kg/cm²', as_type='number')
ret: 2 kg/cm²
